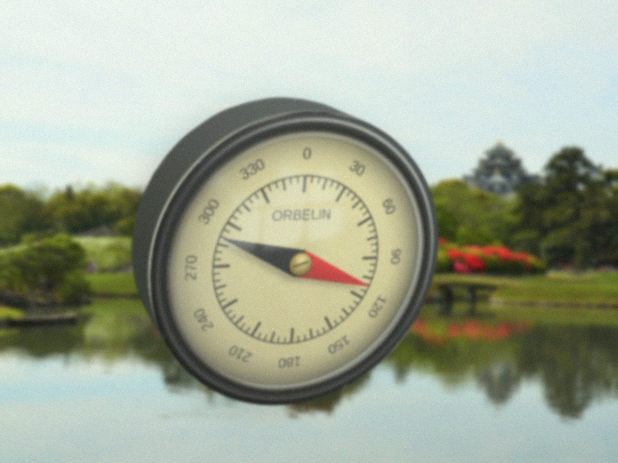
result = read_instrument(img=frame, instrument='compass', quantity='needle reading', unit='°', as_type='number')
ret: 110 °
